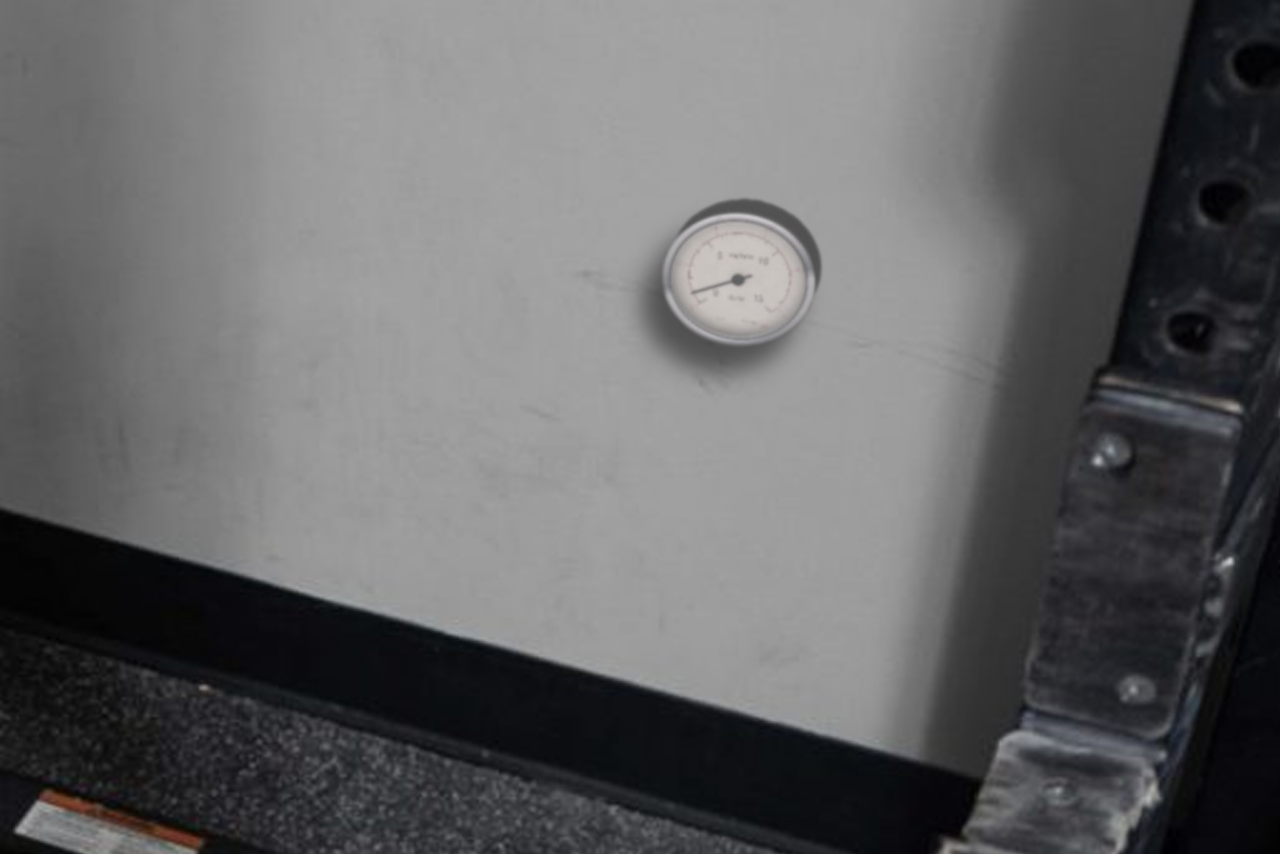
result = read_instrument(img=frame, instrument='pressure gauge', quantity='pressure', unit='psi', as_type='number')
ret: 1 psi
